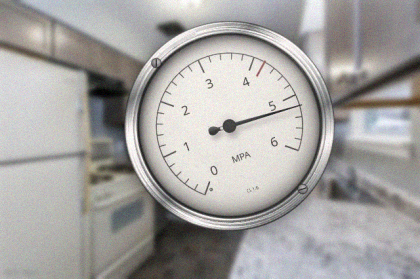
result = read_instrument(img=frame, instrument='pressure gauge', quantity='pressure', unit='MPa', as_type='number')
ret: 5.2 MPa
